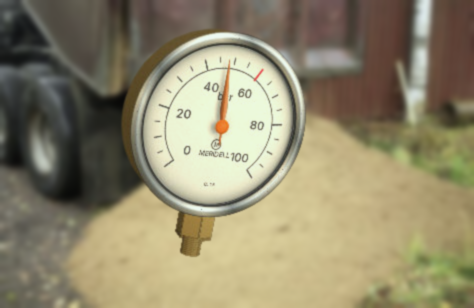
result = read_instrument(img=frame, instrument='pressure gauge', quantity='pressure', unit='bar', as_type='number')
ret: 47.5 bar
